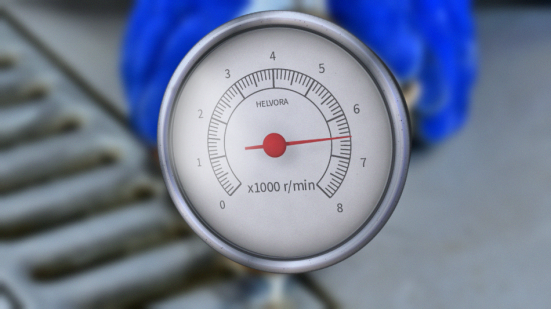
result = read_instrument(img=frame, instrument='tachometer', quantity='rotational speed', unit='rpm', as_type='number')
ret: 6500 rpm
